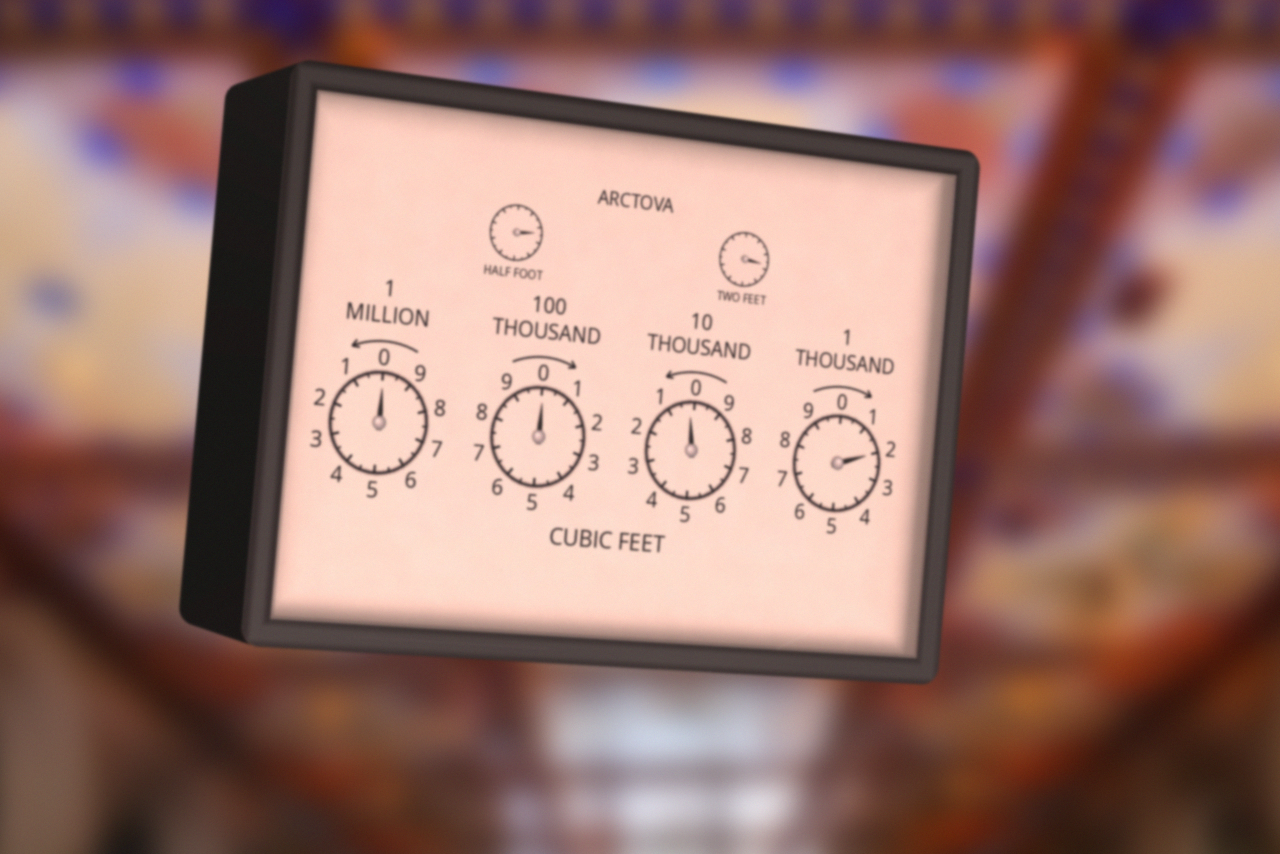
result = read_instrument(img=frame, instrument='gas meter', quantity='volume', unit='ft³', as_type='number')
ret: 200 ft³
